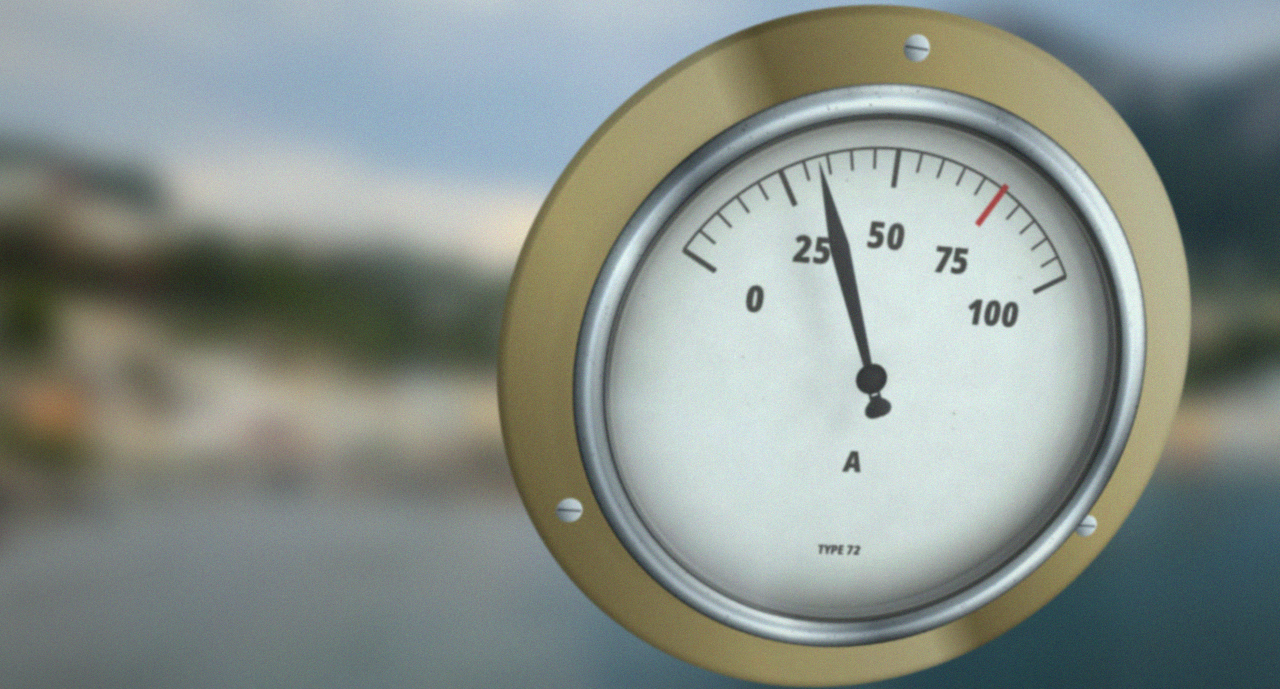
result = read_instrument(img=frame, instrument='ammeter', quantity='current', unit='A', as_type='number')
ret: 32.5 A
